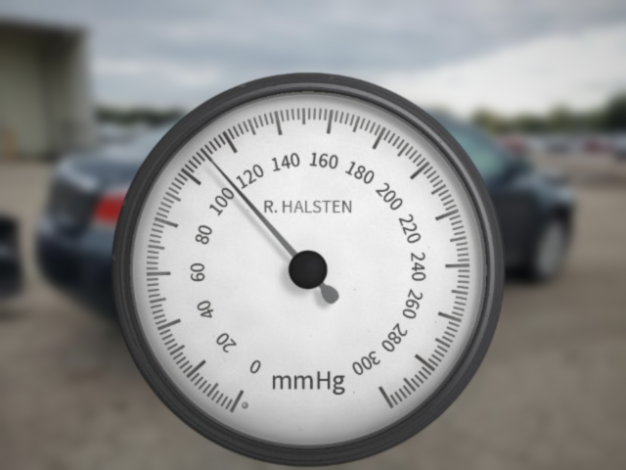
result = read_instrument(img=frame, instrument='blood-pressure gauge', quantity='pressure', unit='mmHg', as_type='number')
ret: 110 mmHg
